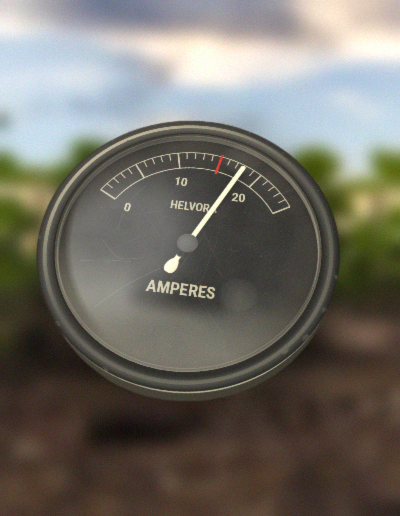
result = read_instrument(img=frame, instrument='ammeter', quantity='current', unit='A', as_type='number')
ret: 18 A
